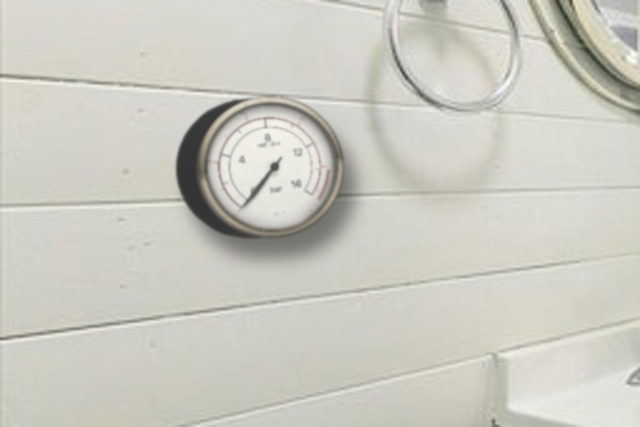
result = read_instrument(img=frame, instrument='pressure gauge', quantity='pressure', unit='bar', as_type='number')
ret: 0 bar
